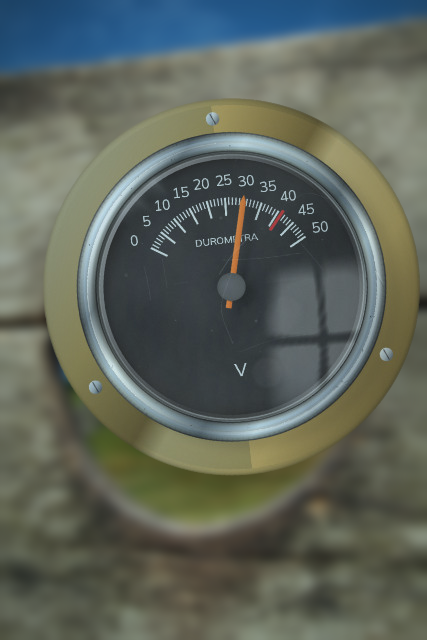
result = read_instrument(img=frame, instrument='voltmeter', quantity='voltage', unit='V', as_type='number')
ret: 30 V
